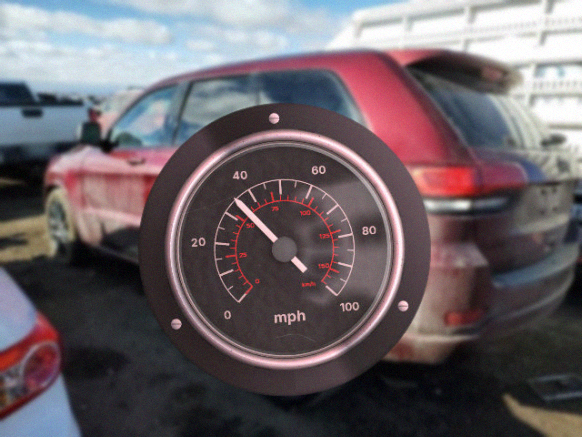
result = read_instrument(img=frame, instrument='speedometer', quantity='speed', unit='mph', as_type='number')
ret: 35 mph
